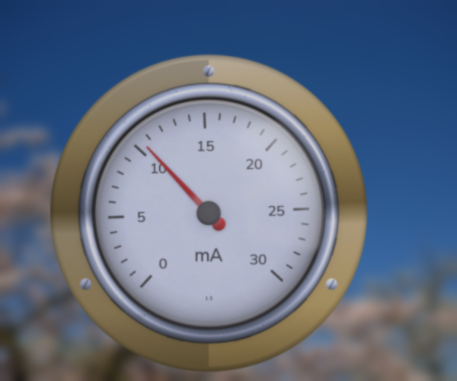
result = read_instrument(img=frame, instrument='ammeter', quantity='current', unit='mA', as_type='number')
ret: 10.5 mA
